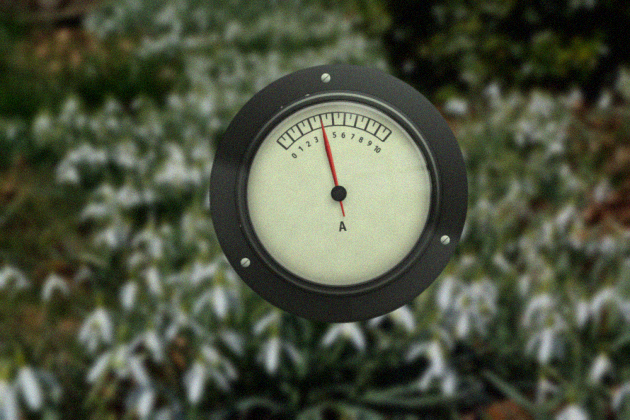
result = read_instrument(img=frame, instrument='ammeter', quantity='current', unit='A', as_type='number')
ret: 4 A
